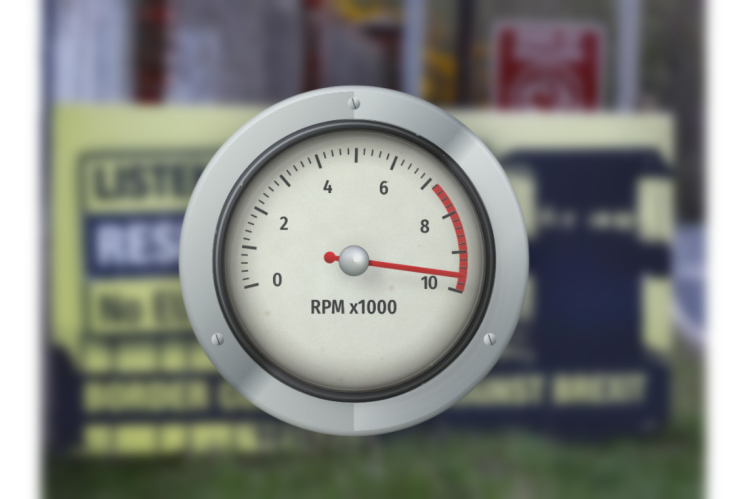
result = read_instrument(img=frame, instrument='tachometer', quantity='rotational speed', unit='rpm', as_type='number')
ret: 9600 rpm
